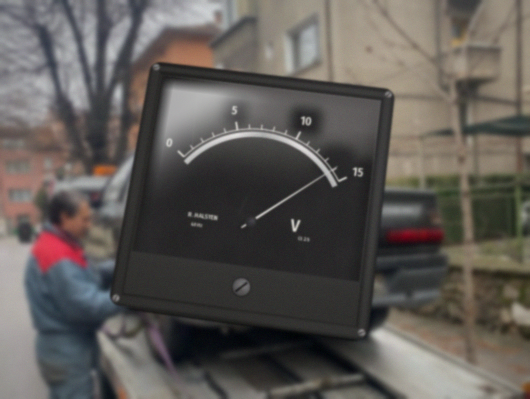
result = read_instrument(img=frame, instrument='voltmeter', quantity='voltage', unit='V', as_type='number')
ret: 14 V
